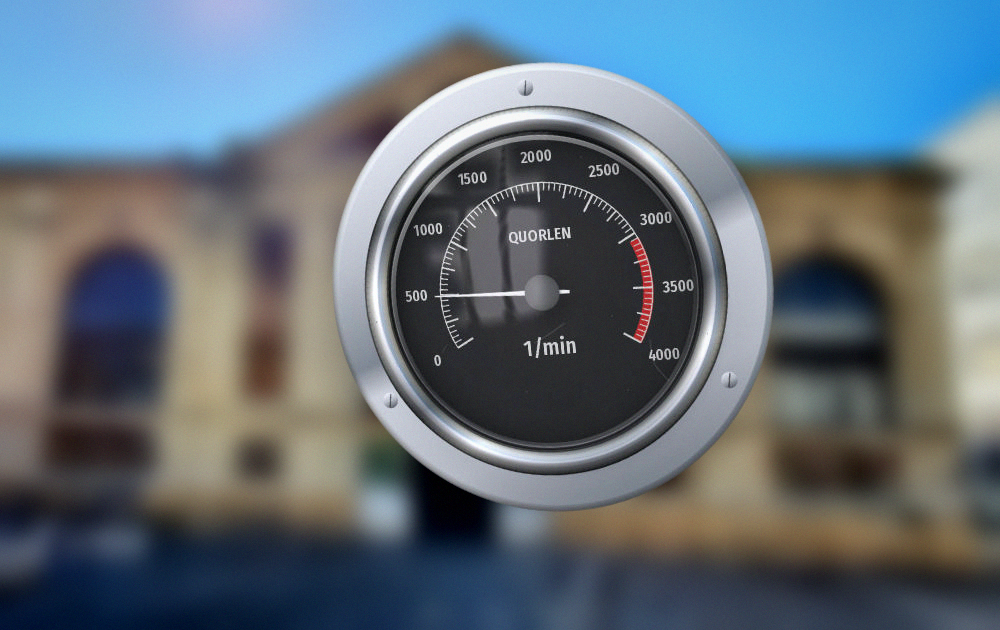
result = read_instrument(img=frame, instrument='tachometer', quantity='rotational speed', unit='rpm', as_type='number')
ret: 500 rpm
